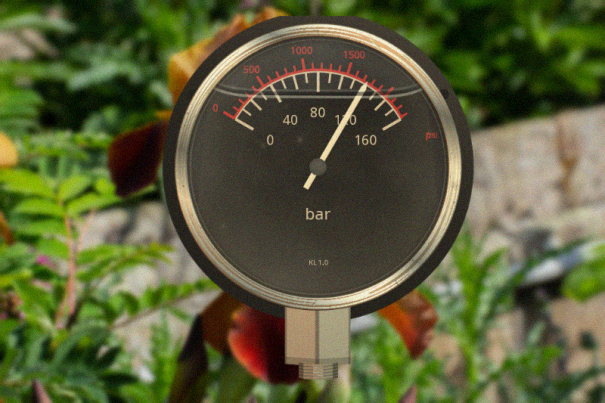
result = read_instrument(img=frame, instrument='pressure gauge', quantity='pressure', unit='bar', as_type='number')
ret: 120 bar
